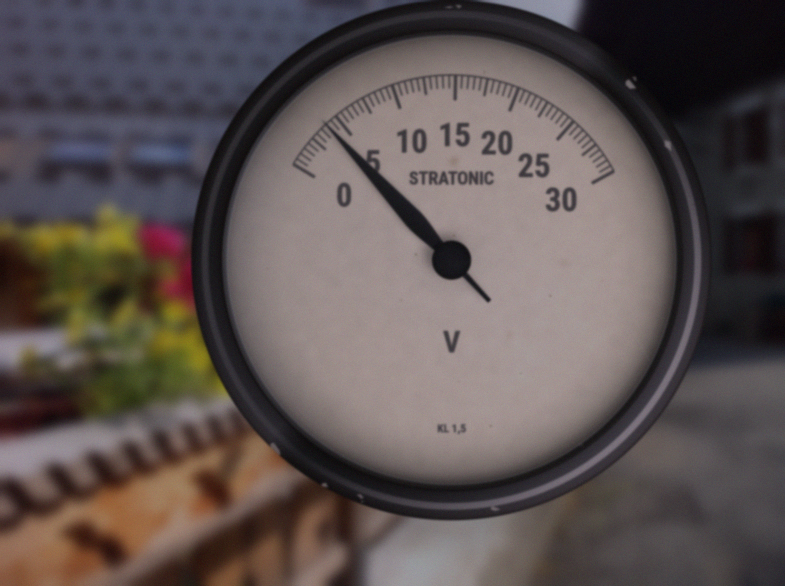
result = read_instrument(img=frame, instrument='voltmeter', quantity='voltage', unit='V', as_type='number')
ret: 4 V
